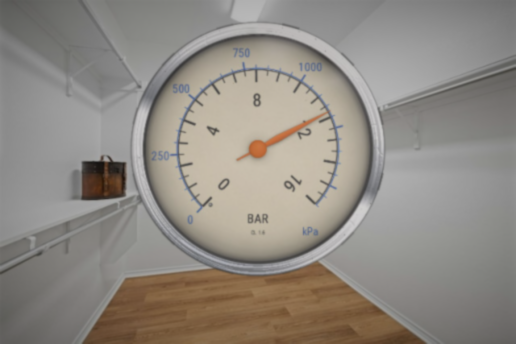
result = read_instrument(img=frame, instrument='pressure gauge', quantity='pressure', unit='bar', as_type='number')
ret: 11.75 bar
